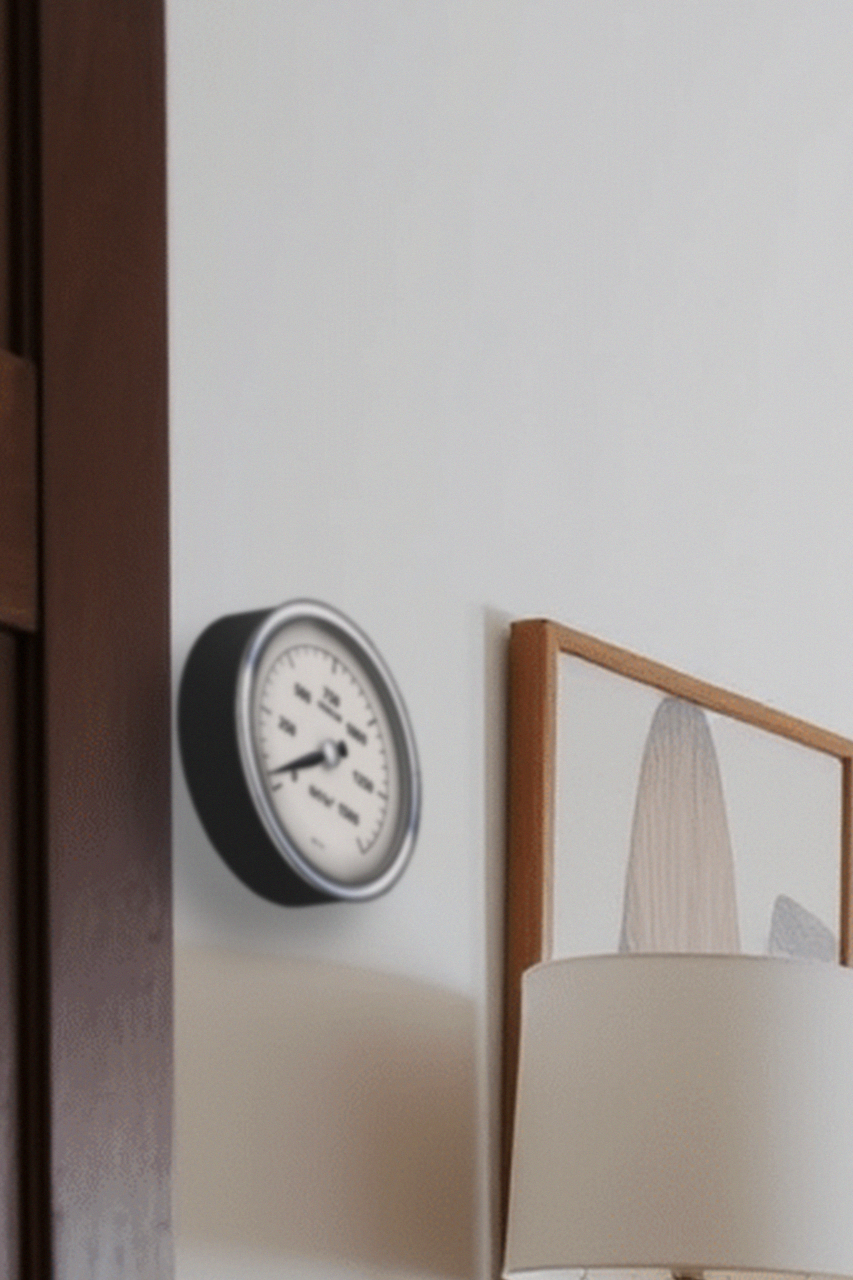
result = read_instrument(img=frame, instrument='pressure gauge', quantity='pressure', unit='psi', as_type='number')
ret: 50 psi
